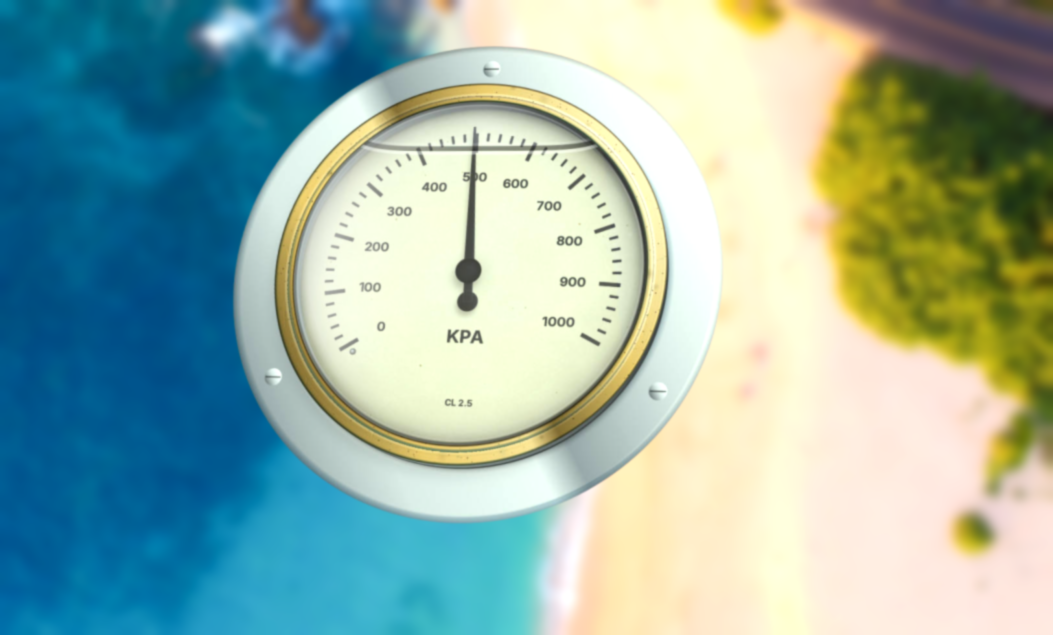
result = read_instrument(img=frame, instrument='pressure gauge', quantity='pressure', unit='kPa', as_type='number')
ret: 500 kPa
